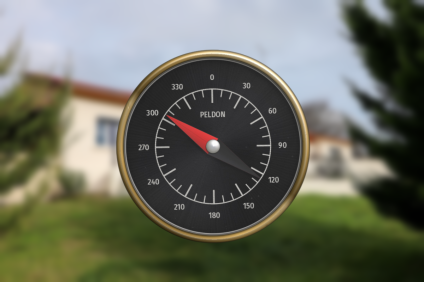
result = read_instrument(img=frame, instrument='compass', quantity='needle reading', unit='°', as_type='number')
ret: 305 °
